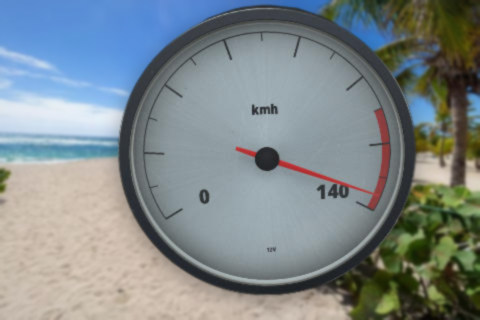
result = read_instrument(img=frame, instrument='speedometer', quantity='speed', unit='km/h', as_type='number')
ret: 135 km/h
